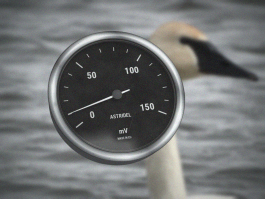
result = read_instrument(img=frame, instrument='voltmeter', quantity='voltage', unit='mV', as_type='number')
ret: 10 mV
